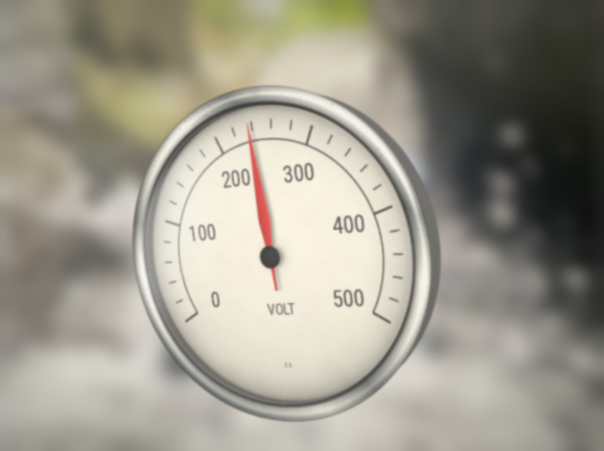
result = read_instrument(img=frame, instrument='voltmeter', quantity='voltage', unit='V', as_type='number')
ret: 240 V
